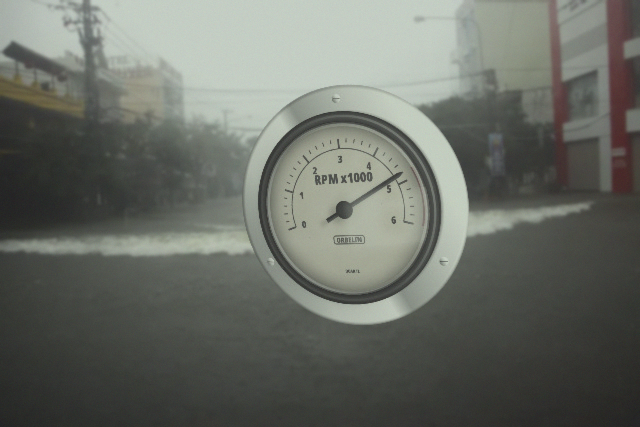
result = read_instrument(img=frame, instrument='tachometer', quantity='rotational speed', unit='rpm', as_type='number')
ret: 4800 rpm
